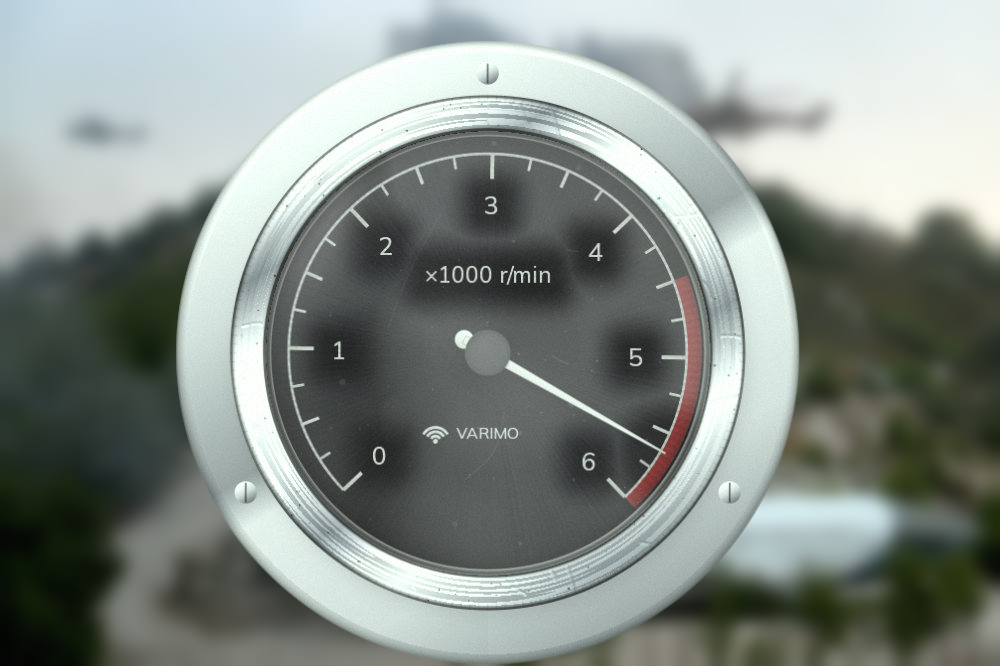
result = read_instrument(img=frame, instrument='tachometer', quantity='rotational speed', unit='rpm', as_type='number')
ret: 5625 rpm
